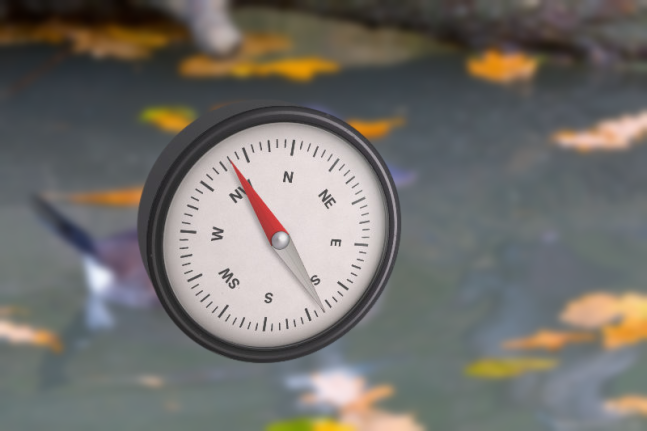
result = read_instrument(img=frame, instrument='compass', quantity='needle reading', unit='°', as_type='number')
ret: 320 °
